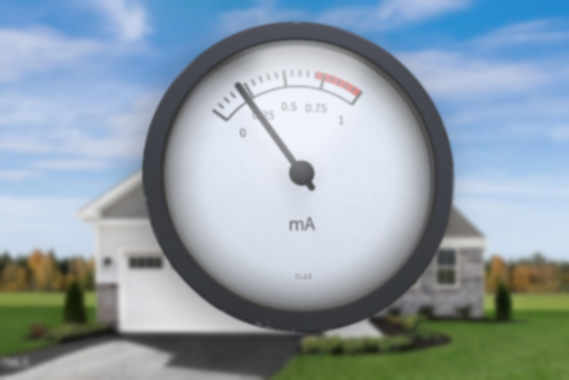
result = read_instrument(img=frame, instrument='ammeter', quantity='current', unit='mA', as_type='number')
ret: 0.2 mA
